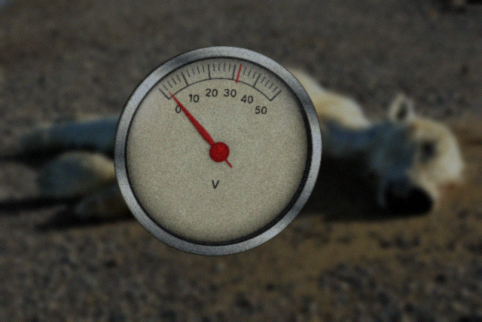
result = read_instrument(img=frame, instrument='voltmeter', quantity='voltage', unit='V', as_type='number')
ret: 2 V
